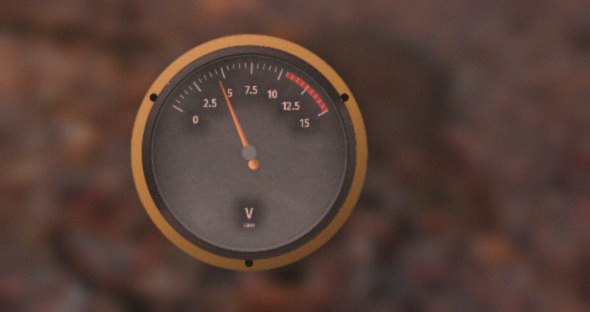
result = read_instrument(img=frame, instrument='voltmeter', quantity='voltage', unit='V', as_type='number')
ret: 4.5 V
